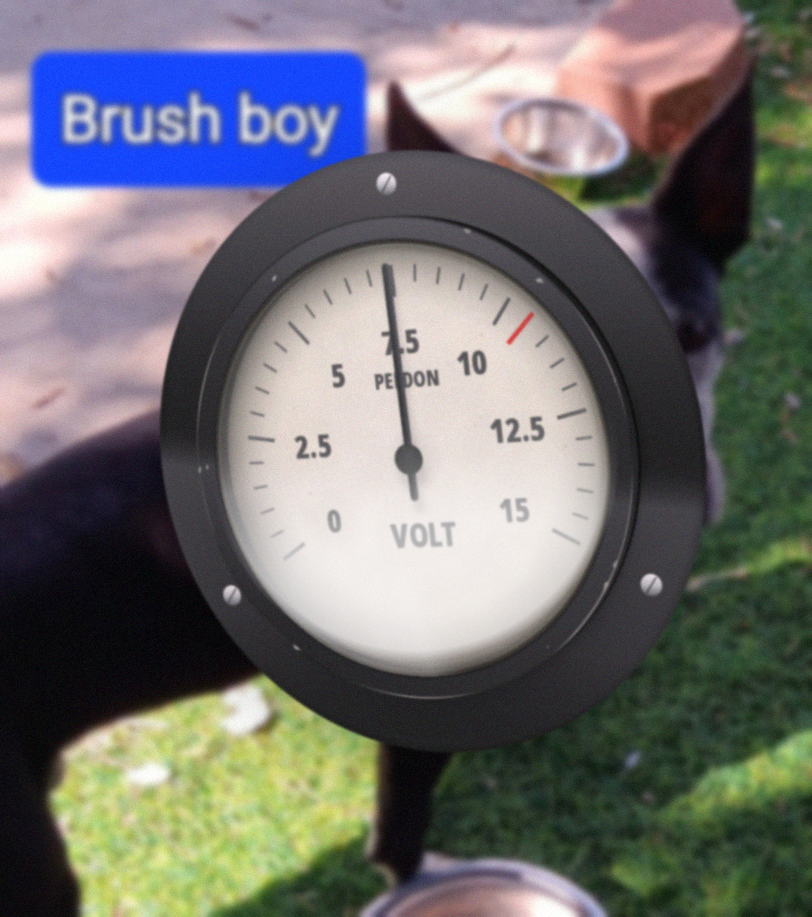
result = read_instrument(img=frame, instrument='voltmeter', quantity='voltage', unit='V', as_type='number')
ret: 7.5 V
